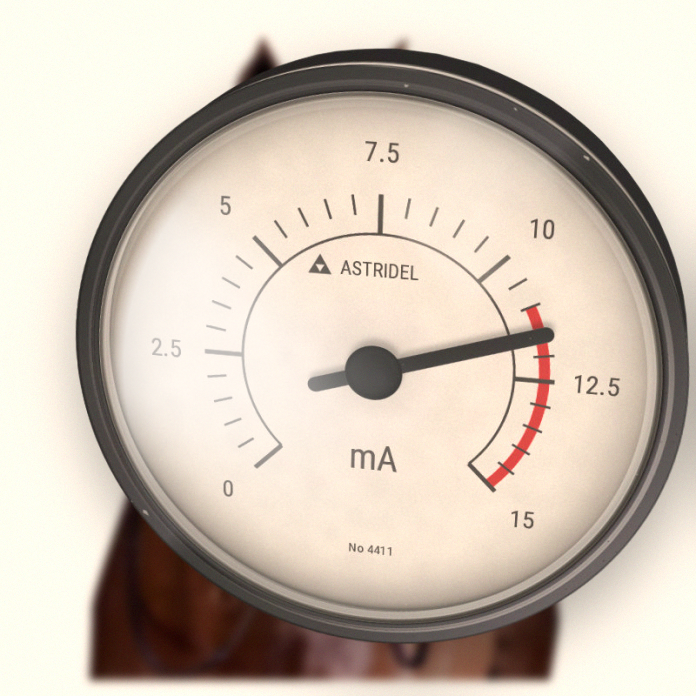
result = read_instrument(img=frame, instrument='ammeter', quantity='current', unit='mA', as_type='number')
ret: 11.5 mA
